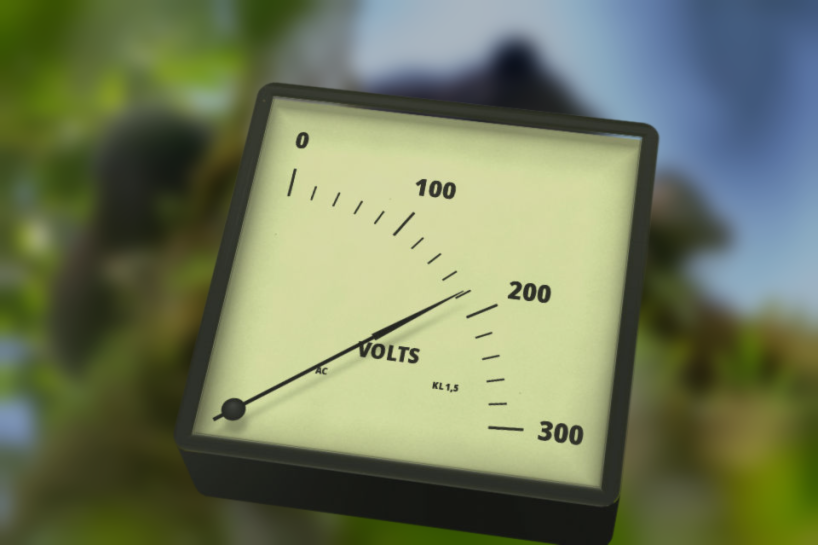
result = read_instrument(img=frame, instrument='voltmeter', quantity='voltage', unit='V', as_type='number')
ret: 180 V
